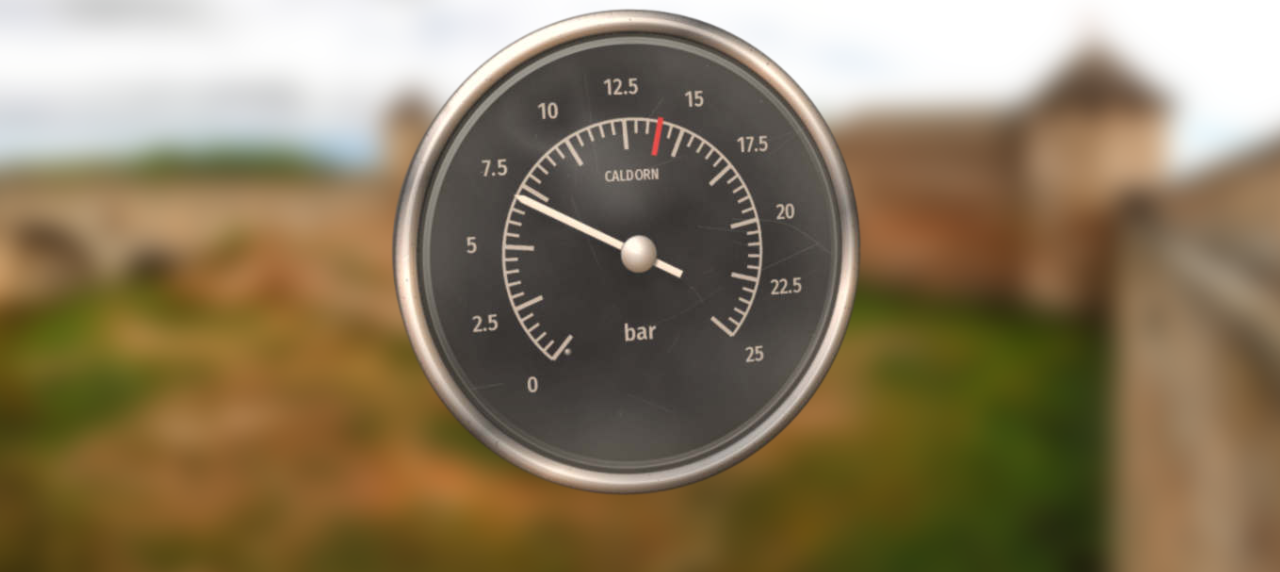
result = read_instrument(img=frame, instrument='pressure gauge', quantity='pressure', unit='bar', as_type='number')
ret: 7 bar
